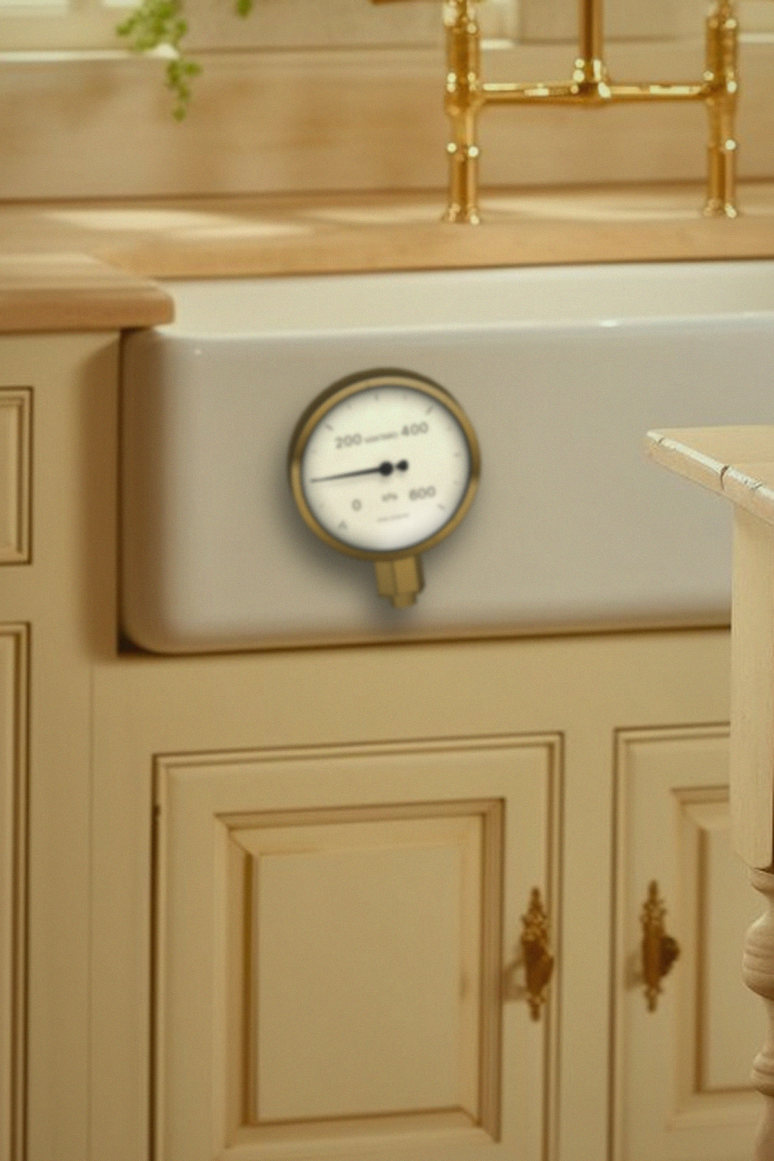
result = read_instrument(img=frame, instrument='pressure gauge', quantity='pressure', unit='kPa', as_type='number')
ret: 100 kPa
